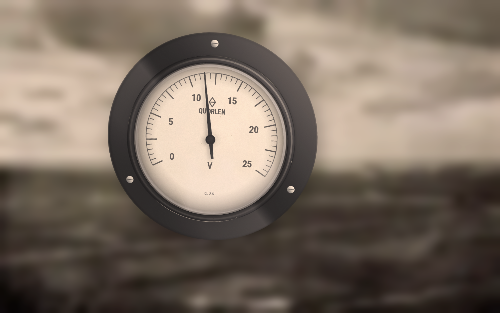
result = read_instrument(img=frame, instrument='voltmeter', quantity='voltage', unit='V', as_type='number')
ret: 11.5 V
